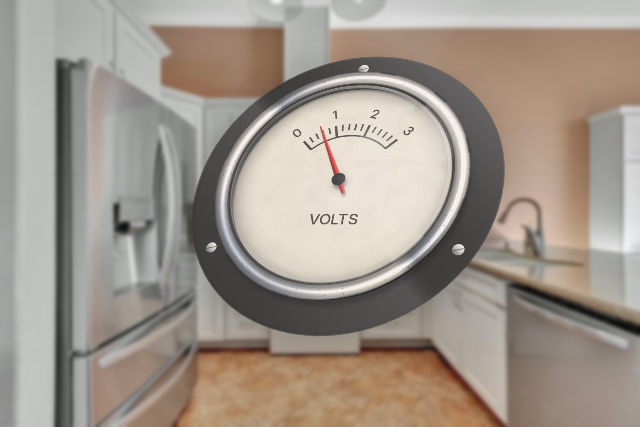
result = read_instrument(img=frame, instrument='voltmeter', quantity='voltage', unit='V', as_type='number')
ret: 0.6 V
